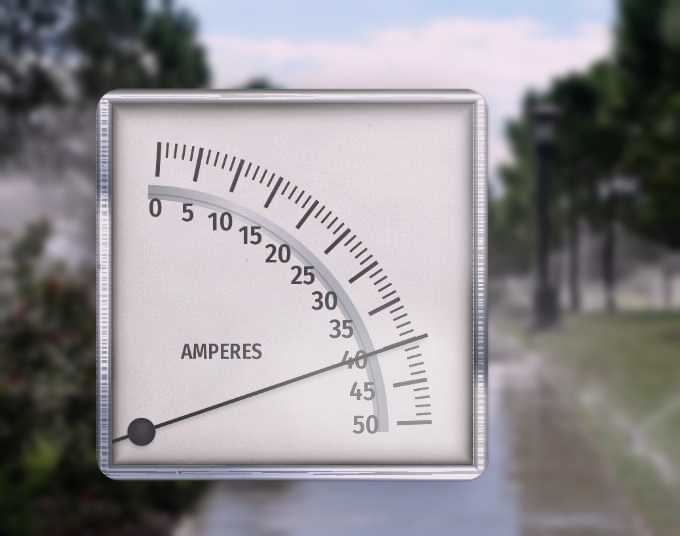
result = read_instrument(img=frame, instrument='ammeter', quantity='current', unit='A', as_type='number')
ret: 40 A
